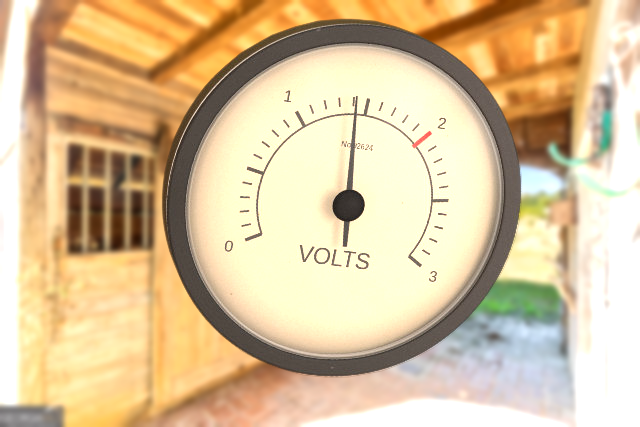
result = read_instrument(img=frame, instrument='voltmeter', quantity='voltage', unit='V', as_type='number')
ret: 1.4 V
